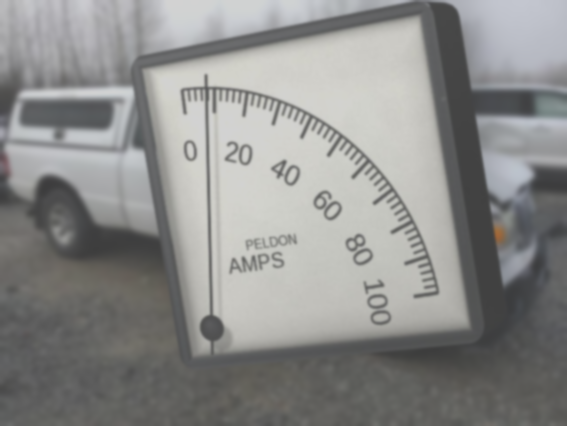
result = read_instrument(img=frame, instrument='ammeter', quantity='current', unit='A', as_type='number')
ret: 8 A
